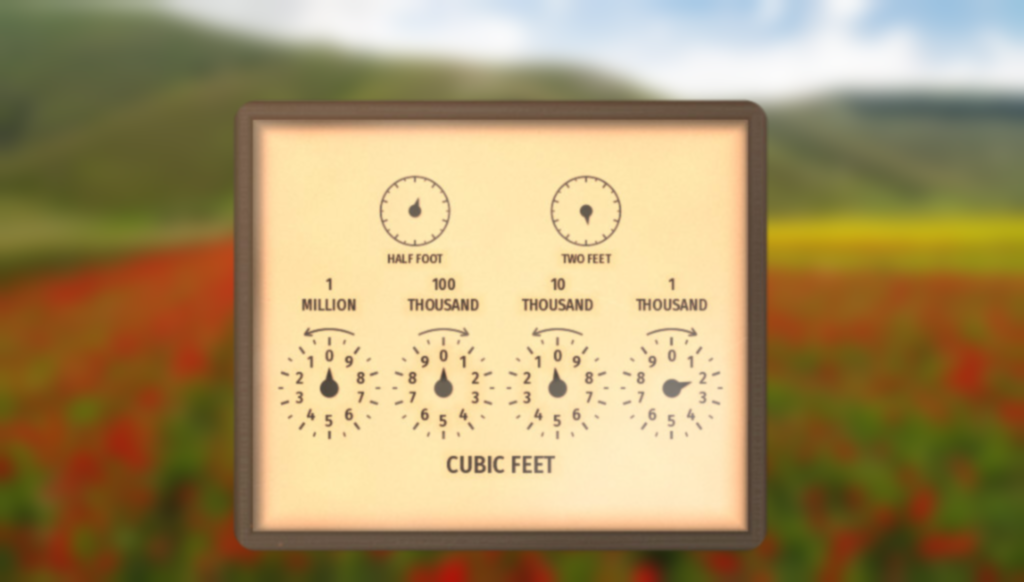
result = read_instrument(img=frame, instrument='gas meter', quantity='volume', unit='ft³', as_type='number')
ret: 200 ft³
